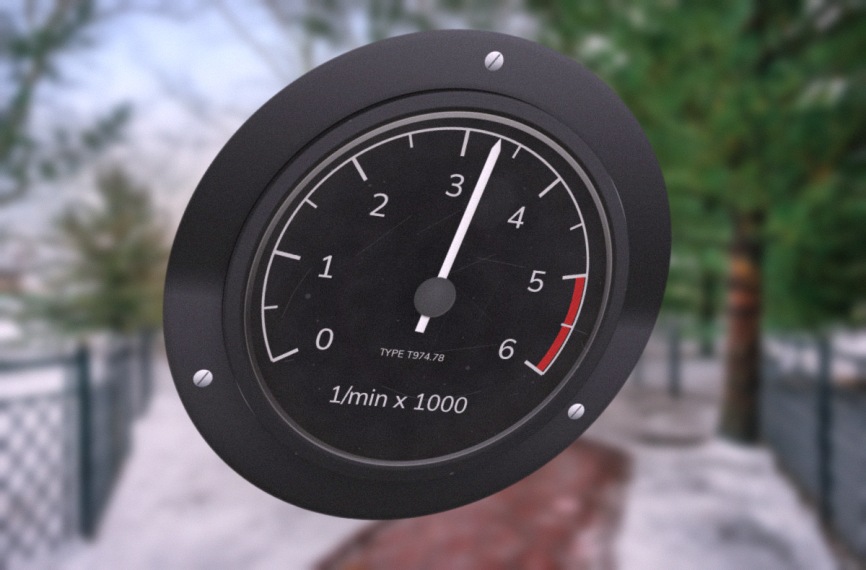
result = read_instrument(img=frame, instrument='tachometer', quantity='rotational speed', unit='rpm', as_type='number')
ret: 3250 rpm
